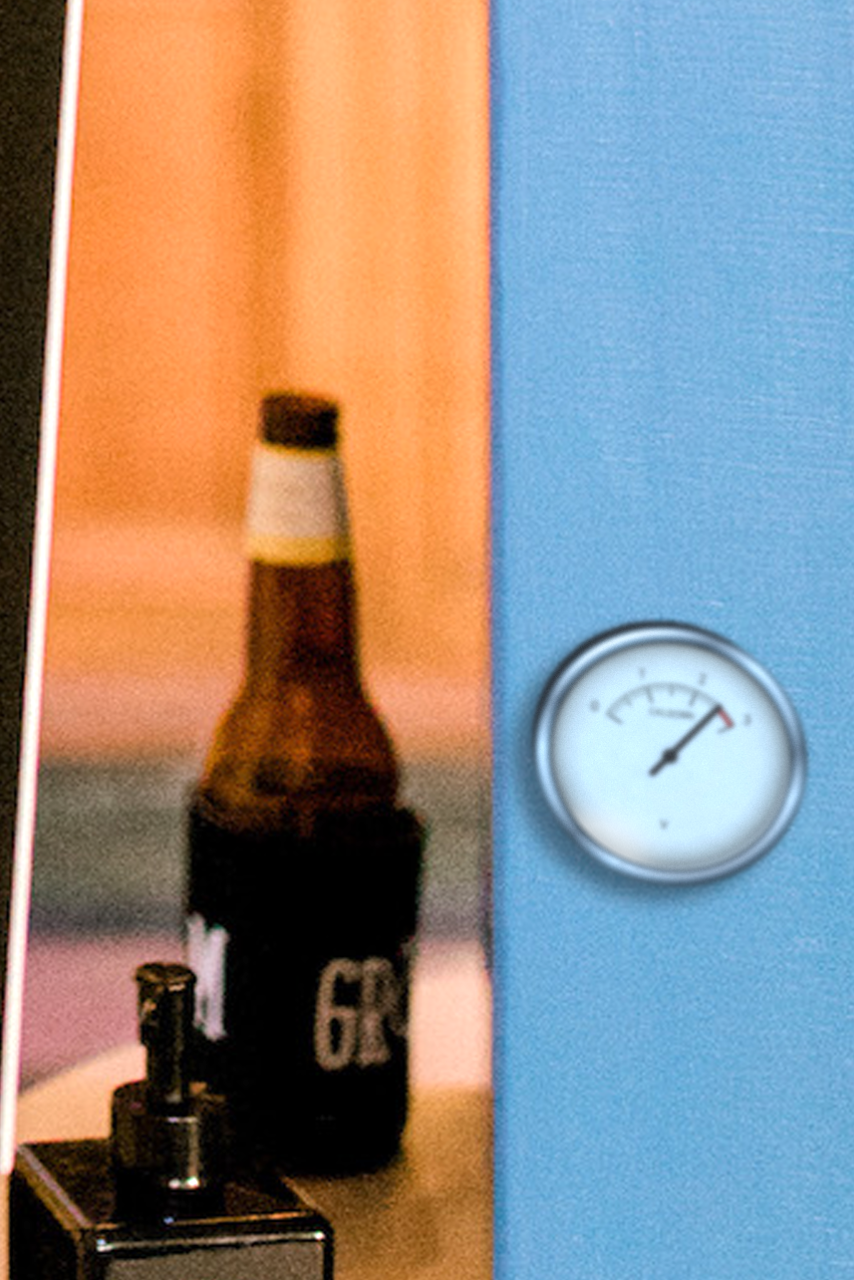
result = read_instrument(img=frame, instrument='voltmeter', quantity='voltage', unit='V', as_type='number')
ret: 2.5 V
